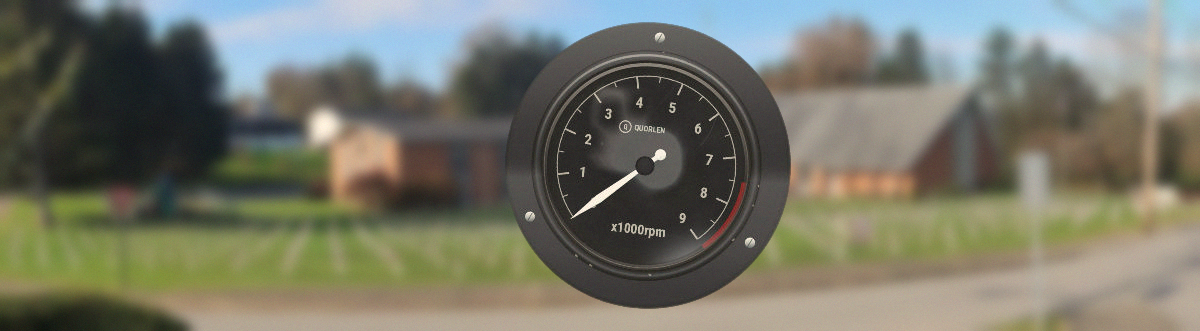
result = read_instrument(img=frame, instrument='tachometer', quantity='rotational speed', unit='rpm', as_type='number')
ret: 0 rpm
